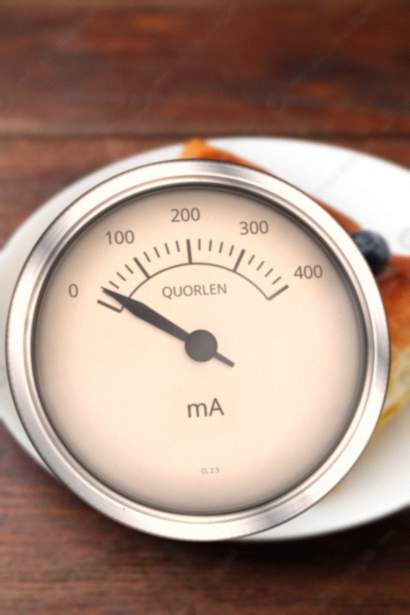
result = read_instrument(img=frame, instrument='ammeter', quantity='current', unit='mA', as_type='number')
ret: 20 mA
